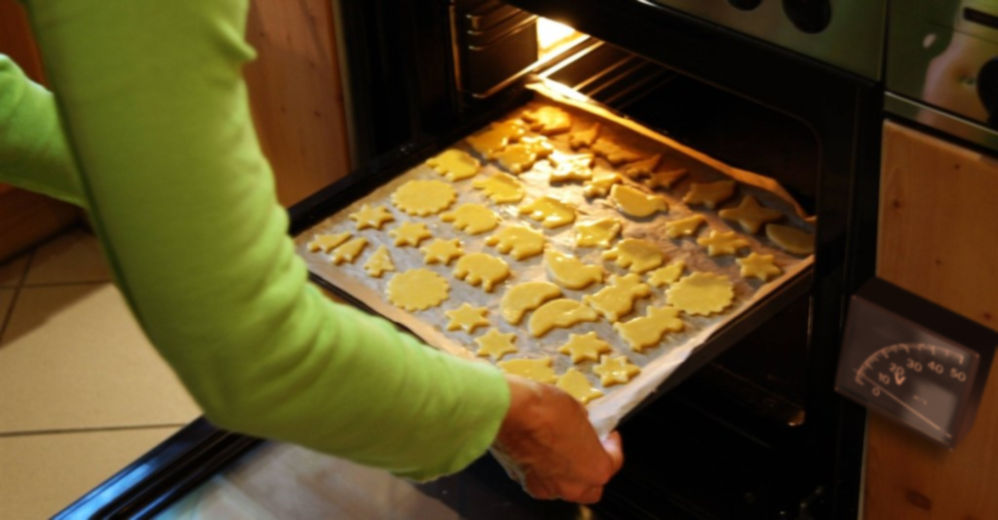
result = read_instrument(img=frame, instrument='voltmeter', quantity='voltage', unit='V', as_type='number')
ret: 5 V
